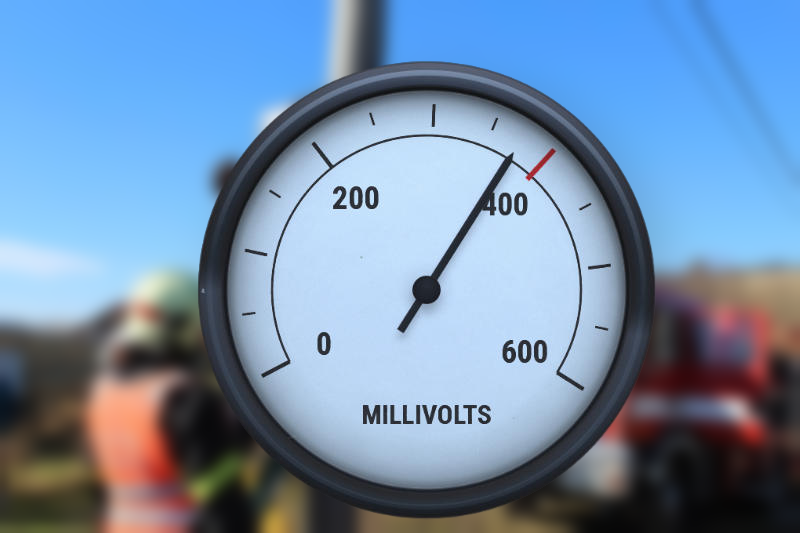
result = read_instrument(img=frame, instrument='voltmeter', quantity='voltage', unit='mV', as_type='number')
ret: 375 mV
